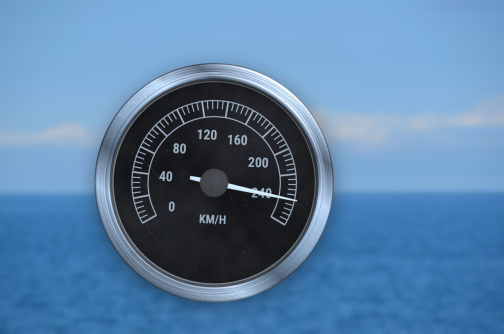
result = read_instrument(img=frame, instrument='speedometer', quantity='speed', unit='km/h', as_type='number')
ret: 240 km/h
